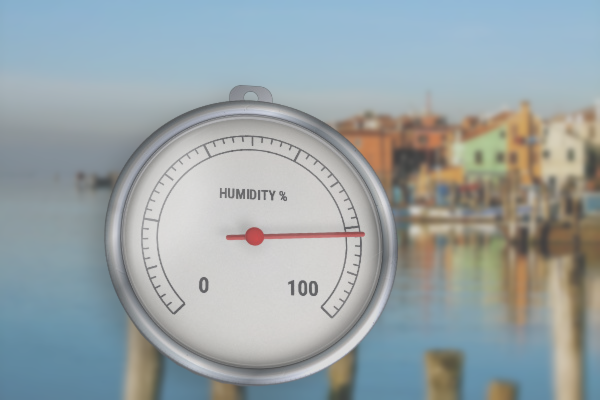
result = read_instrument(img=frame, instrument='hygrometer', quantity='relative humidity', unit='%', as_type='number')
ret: 82 %
